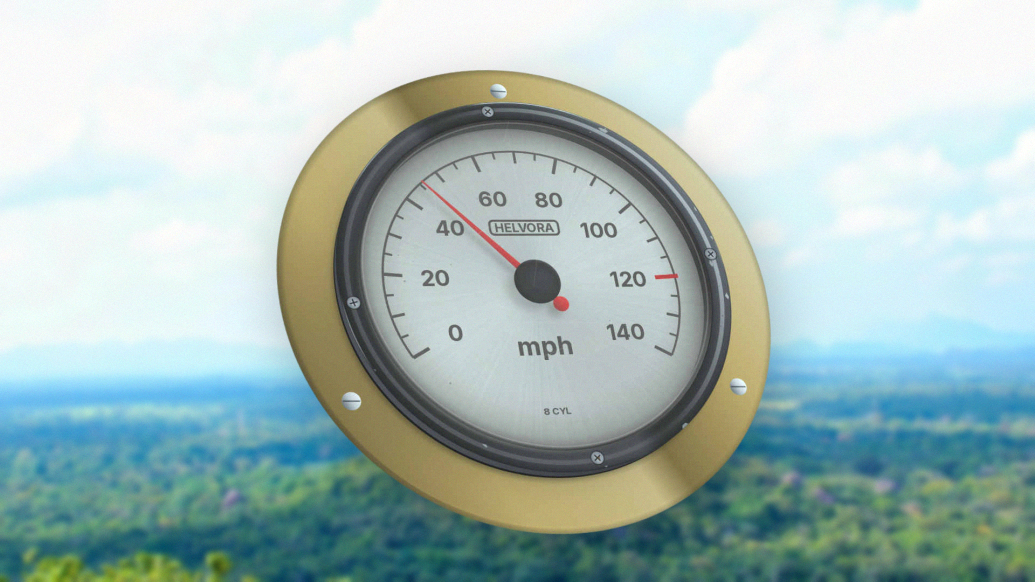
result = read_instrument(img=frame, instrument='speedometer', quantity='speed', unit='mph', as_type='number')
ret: 45 mph
